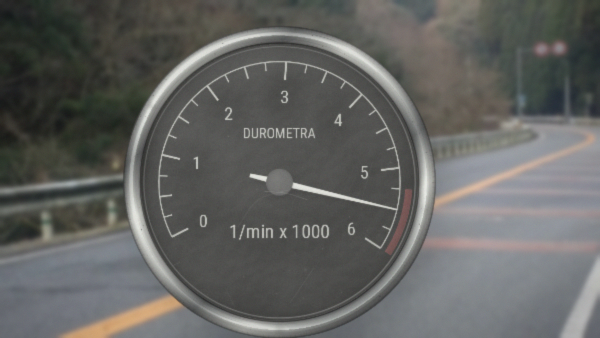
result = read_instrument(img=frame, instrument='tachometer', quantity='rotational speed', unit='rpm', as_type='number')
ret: 5500 rpm
